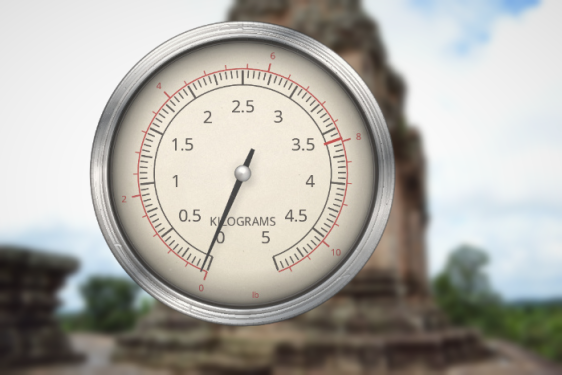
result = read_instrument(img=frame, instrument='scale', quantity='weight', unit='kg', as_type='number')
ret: 0.05 kg
